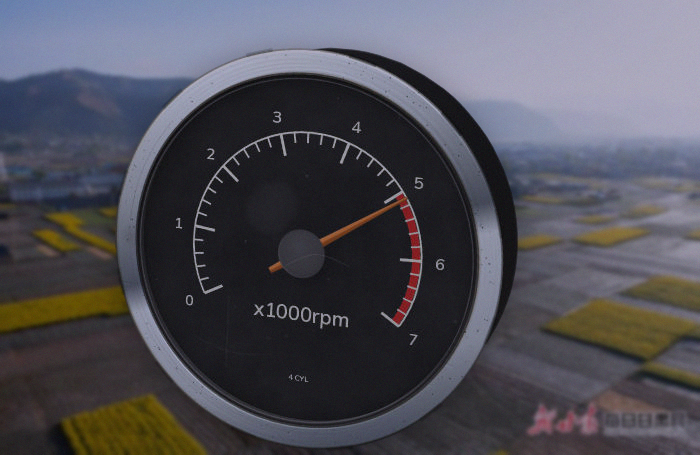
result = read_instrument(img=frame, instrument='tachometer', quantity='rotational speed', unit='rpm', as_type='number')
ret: 5100 rpm
